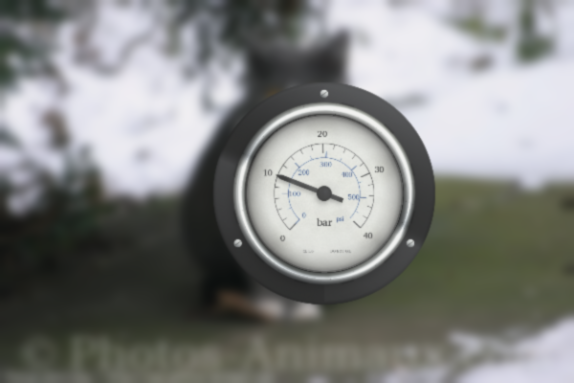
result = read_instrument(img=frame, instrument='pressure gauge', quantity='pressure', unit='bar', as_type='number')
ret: 10 bar
